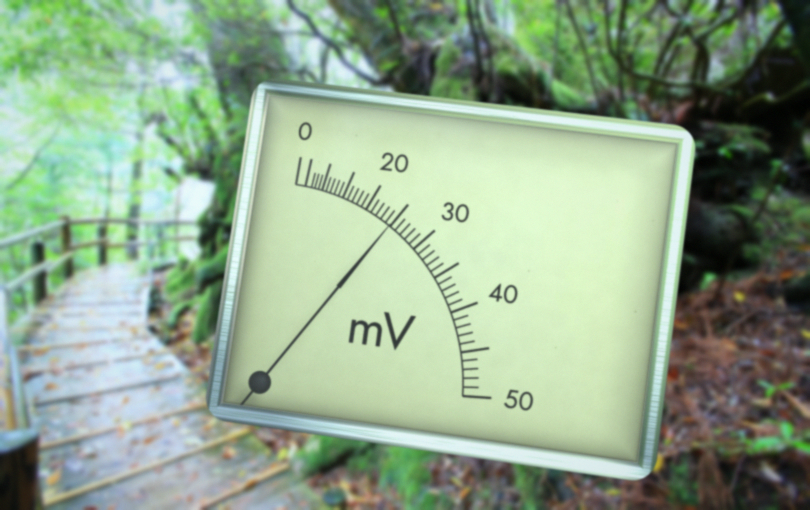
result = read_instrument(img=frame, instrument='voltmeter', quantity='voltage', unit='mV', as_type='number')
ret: 25 mV
